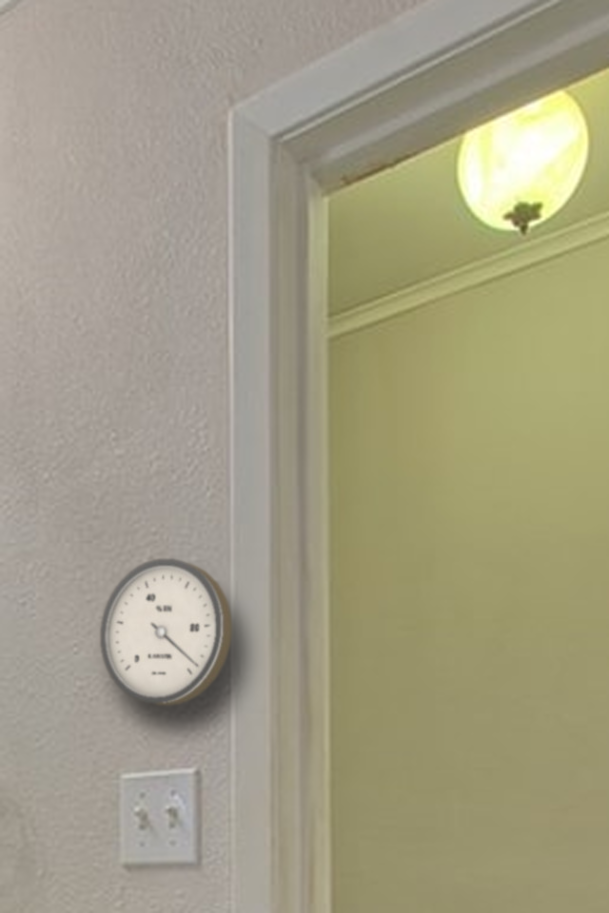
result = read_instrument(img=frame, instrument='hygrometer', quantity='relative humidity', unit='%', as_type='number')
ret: 96 %
